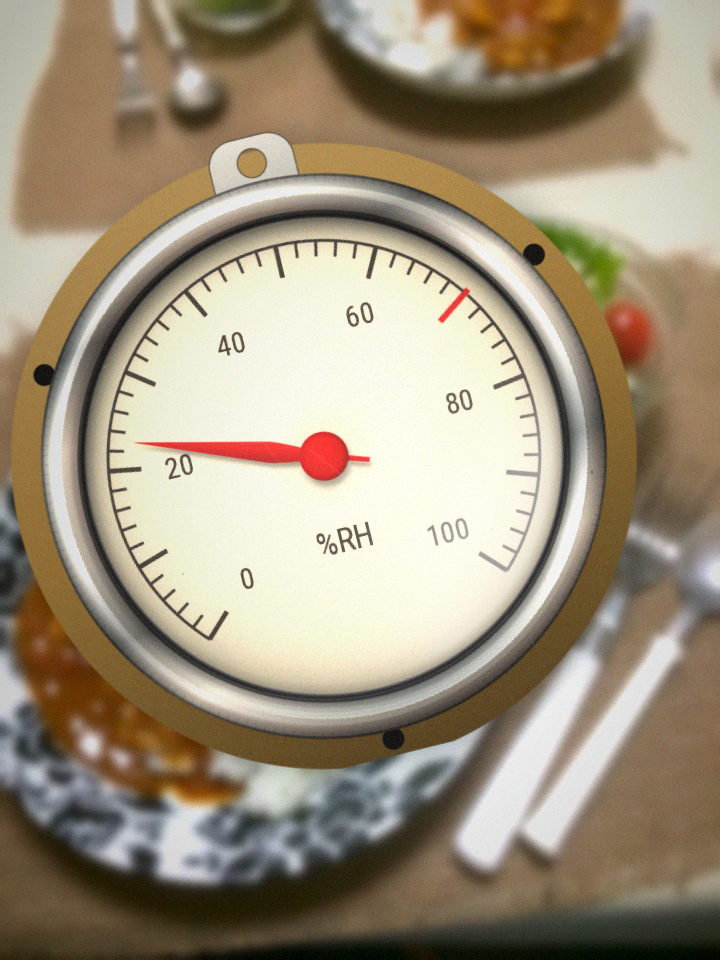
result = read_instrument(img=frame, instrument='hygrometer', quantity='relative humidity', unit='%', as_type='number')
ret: 23 %
